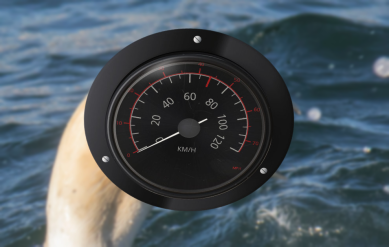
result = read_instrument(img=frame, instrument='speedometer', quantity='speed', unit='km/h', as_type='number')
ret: 0 km/h
